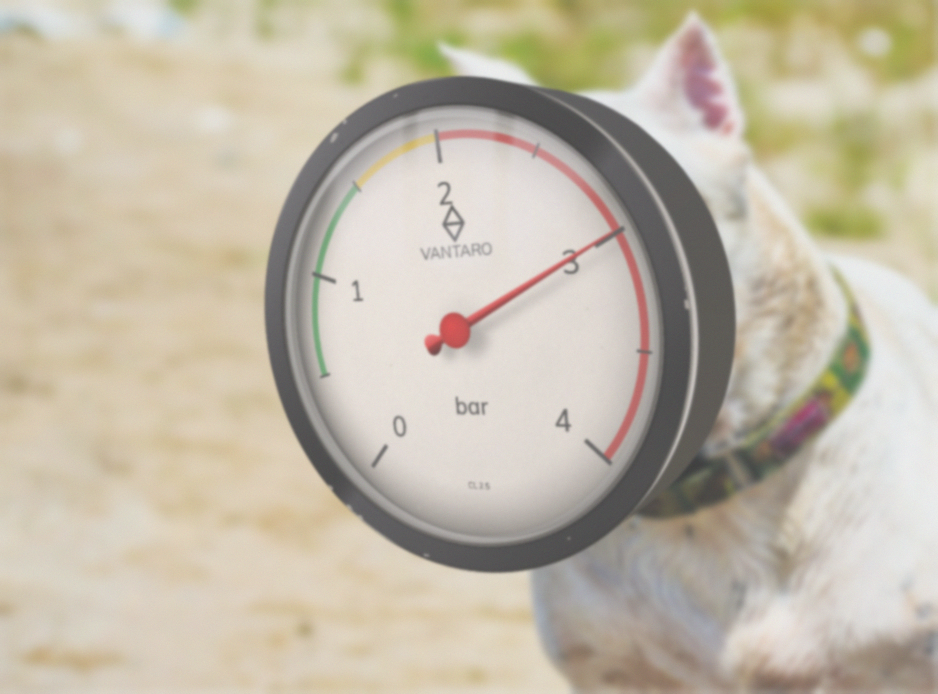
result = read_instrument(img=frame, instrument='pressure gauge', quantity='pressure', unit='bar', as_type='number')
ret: 3 bar
